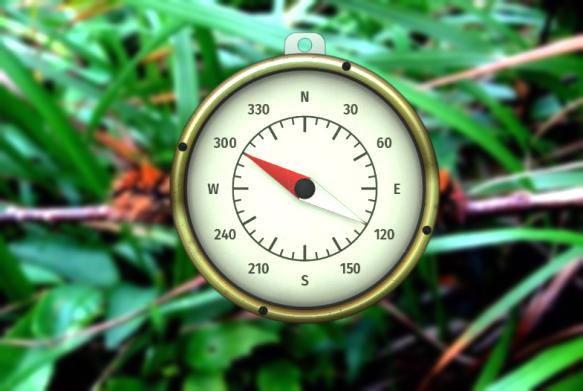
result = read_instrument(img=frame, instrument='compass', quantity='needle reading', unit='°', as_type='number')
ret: 300 °
